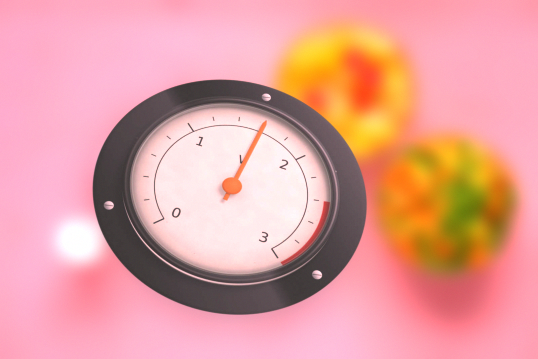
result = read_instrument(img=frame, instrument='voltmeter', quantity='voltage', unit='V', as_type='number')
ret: 1.6 V
